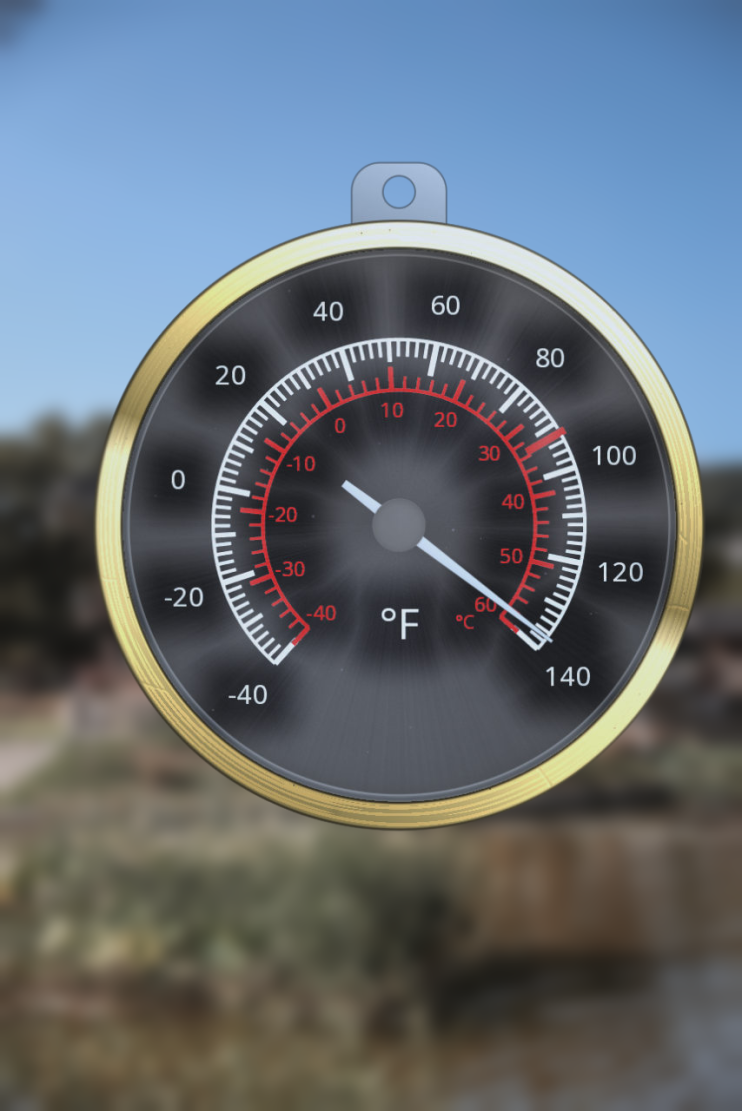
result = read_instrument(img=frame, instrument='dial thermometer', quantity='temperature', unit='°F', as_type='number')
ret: 137 °F
